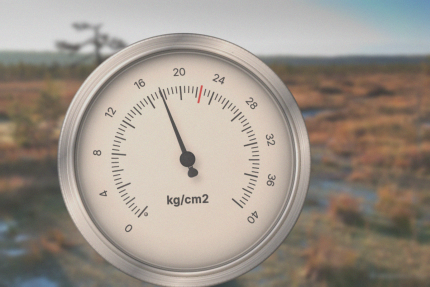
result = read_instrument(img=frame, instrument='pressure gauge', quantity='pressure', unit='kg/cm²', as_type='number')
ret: 17.5 kg/cm²
